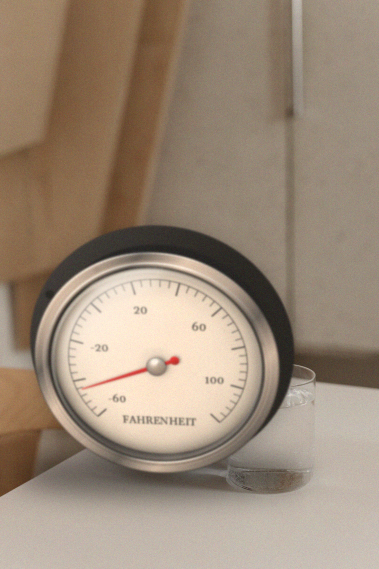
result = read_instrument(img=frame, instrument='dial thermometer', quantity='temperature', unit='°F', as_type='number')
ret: -44 °F
